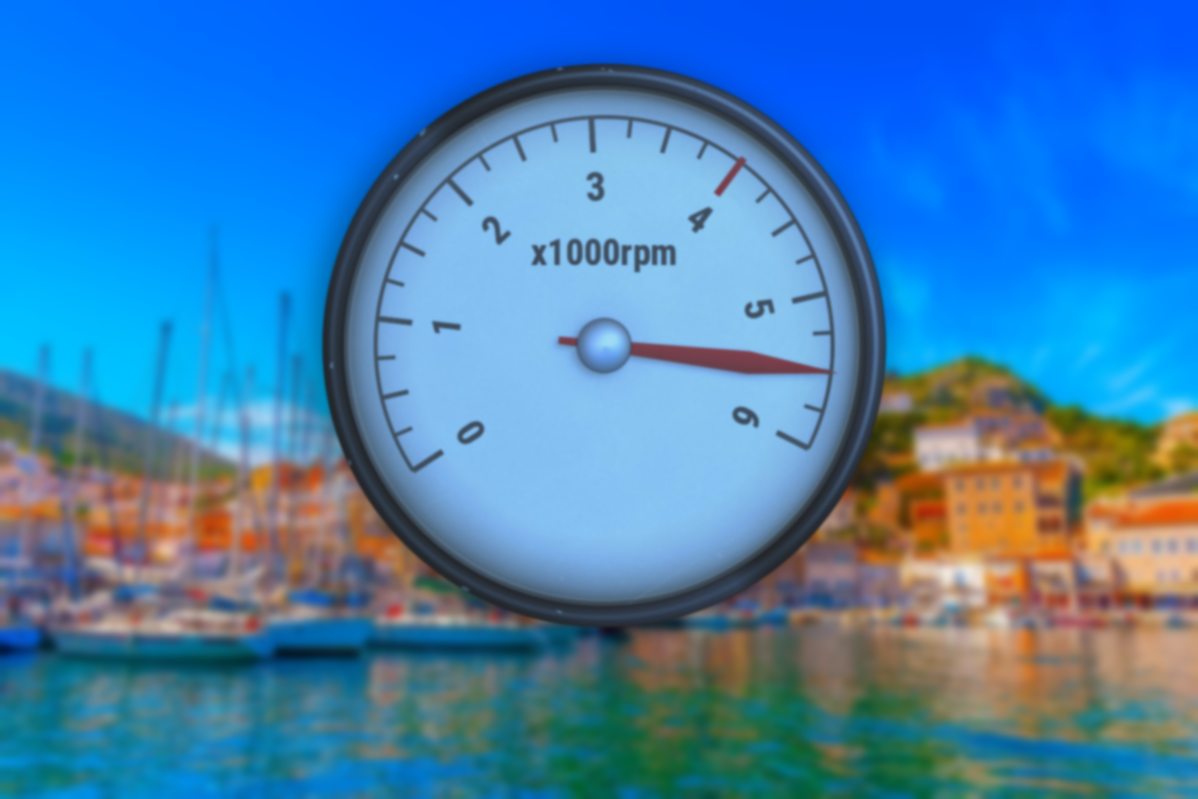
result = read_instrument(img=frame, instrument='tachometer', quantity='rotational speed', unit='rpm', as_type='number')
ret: 5500 rpm
